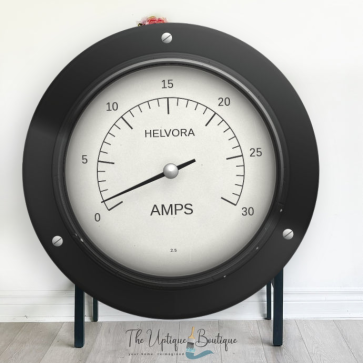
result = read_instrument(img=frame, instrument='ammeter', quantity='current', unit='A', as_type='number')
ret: 1 A
